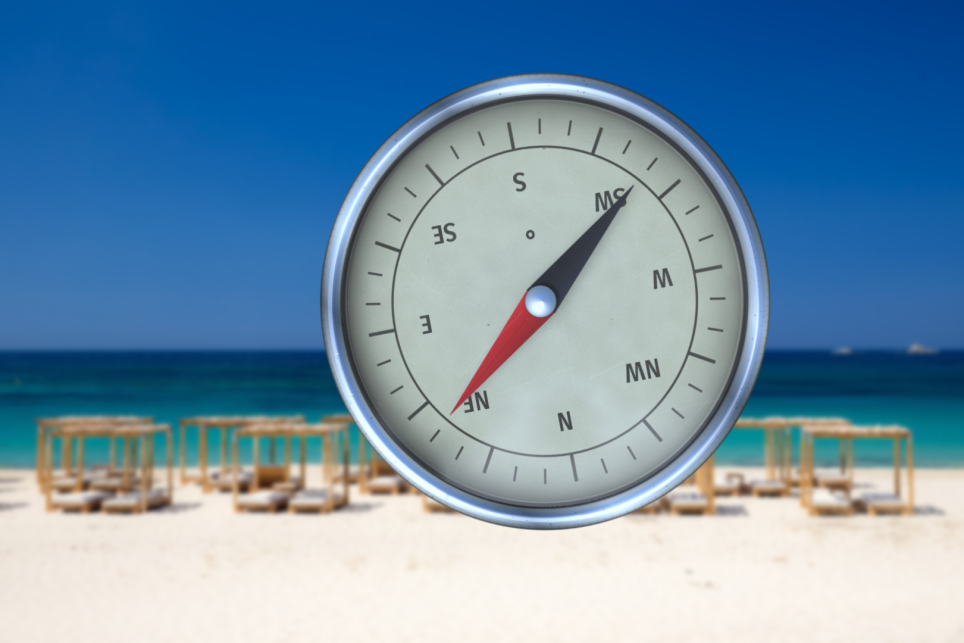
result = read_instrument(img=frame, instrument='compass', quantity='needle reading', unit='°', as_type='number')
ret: 50 °
